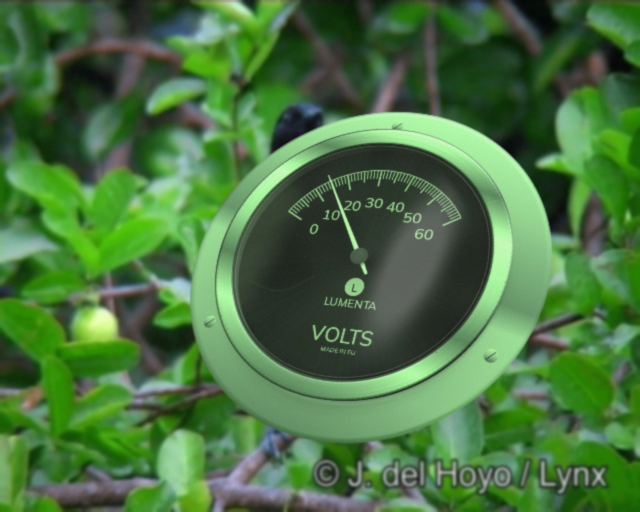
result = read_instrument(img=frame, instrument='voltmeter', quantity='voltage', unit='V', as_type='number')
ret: 15 V
